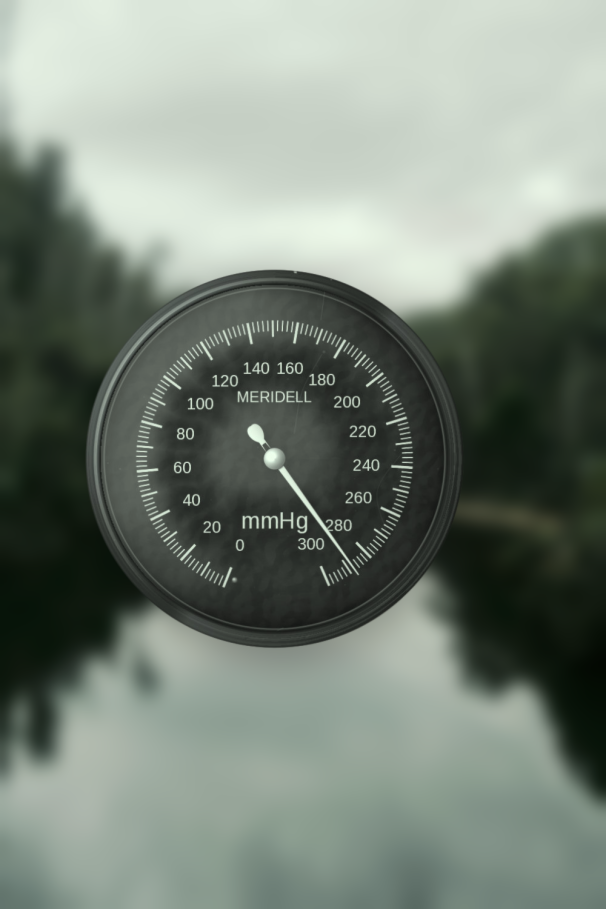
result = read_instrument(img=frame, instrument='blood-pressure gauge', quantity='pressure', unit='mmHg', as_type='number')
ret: 288 mmHg
